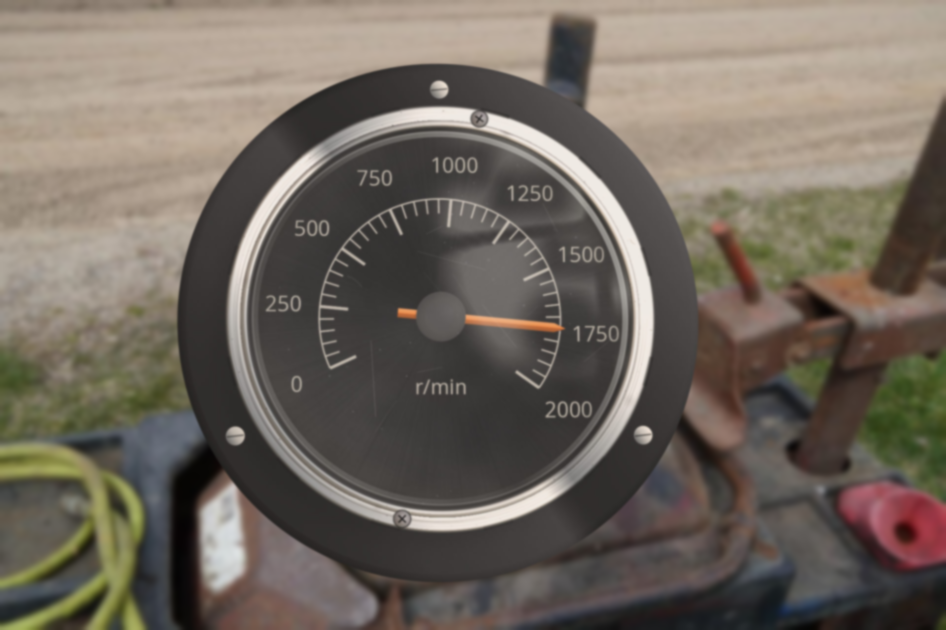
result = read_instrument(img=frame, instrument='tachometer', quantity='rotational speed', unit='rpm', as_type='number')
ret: 1750 rpm
